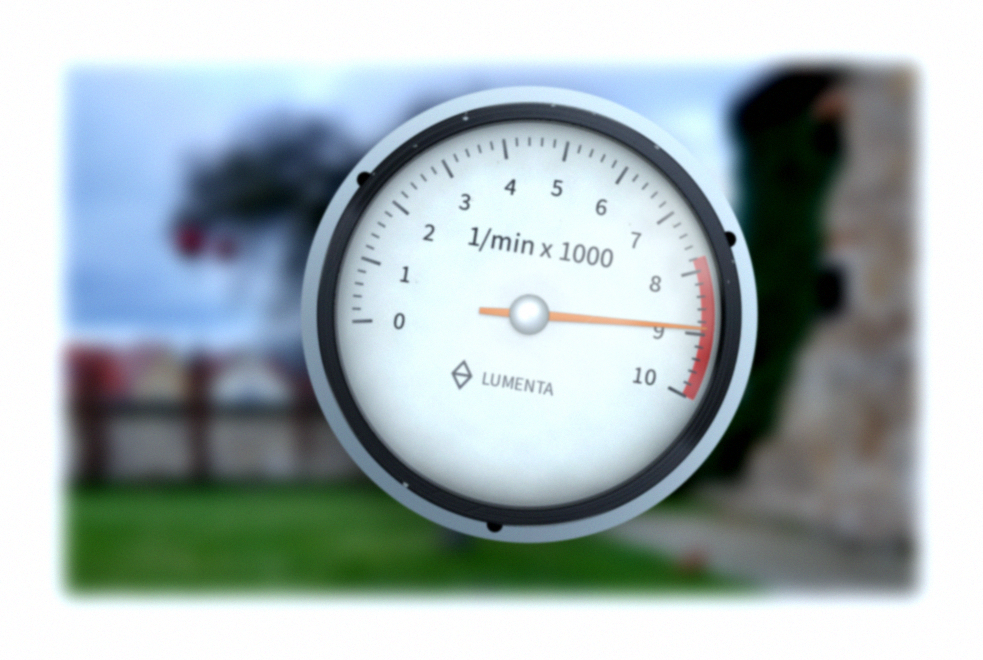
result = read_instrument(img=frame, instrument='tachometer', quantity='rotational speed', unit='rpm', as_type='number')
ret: 8900 rpm
